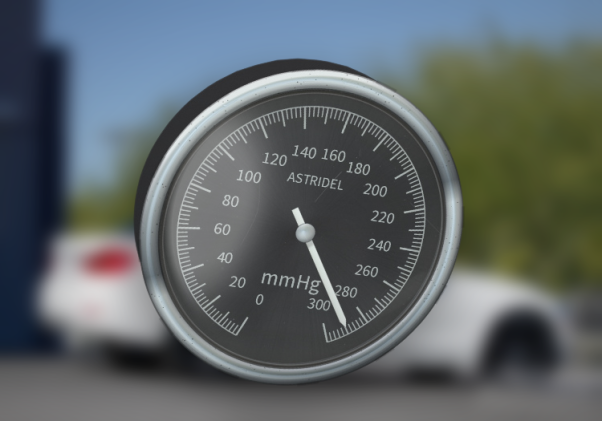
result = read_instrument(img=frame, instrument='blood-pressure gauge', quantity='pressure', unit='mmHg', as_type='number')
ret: 290 mmHg
